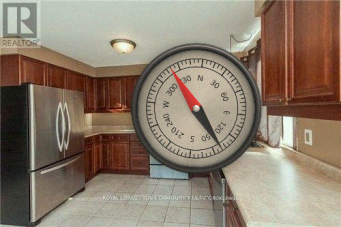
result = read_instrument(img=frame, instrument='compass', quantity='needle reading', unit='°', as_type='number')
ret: 320 °
